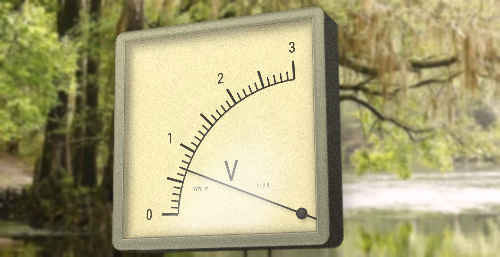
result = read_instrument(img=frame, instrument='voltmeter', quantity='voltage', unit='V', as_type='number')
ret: 0.7 V
